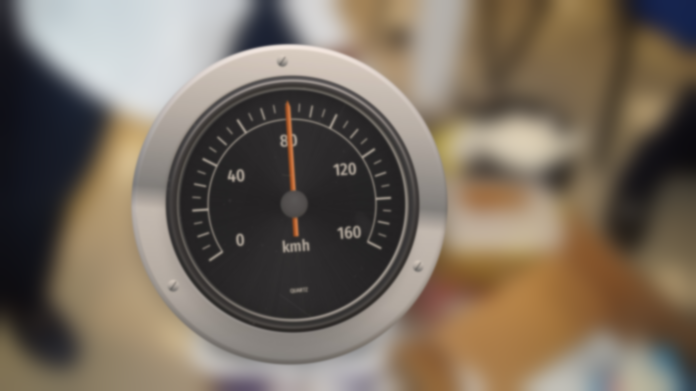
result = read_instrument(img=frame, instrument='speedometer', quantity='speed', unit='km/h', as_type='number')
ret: 80 km/h
